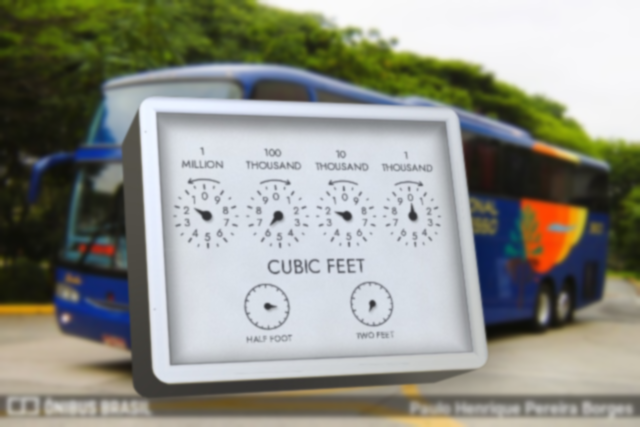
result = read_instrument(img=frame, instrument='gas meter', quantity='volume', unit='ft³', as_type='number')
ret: 162000 ft³
